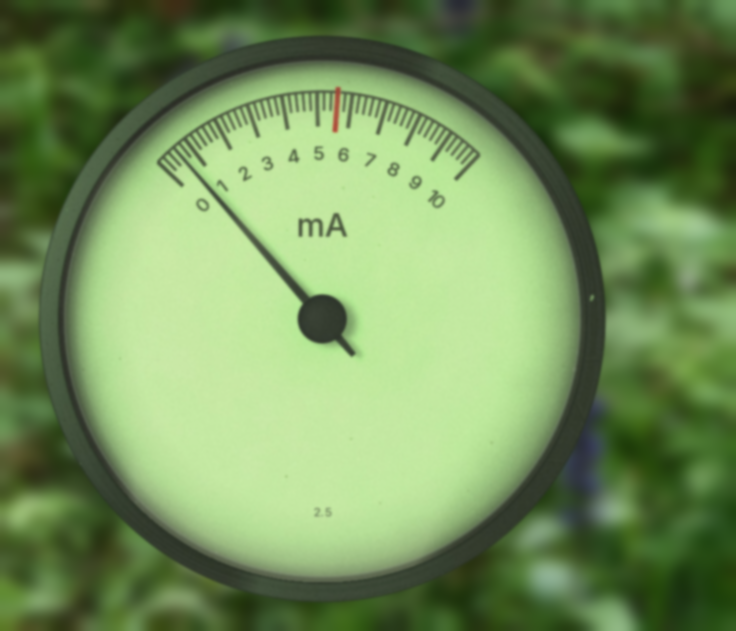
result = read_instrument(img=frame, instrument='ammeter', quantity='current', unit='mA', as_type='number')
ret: 0.6 mA
